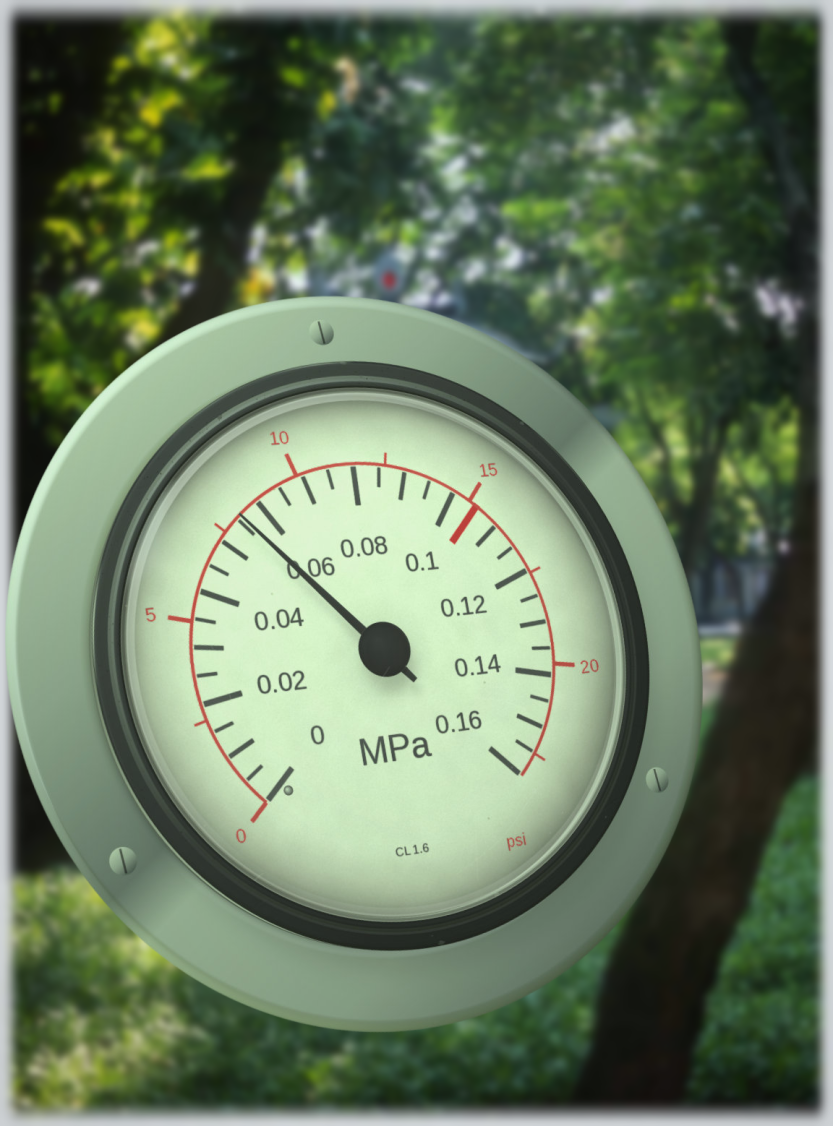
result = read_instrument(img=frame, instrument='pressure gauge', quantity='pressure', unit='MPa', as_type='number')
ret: 0.055 MPa
